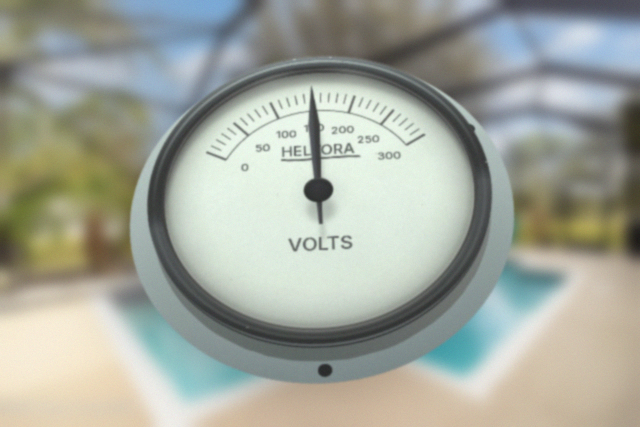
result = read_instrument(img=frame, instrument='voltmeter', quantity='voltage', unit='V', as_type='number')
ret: 150 V
